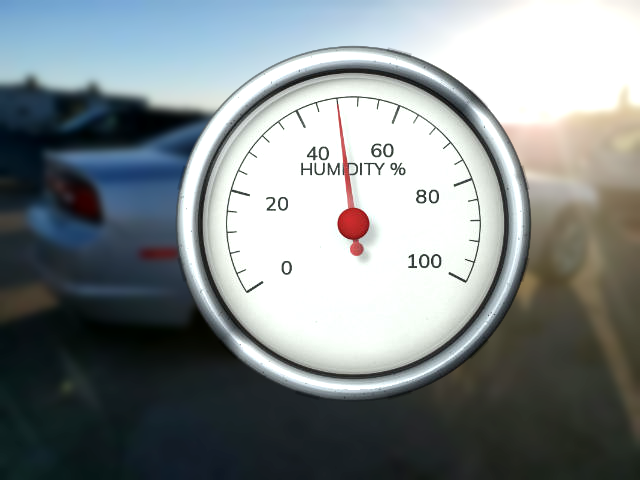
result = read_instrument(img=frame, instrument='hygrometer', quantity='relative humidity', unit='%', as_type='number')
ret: 48 %
